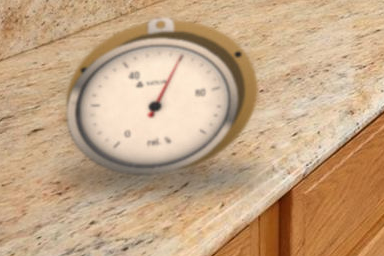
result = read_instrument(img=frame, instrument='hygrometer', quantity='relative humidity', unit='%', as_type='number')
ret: 60 %
